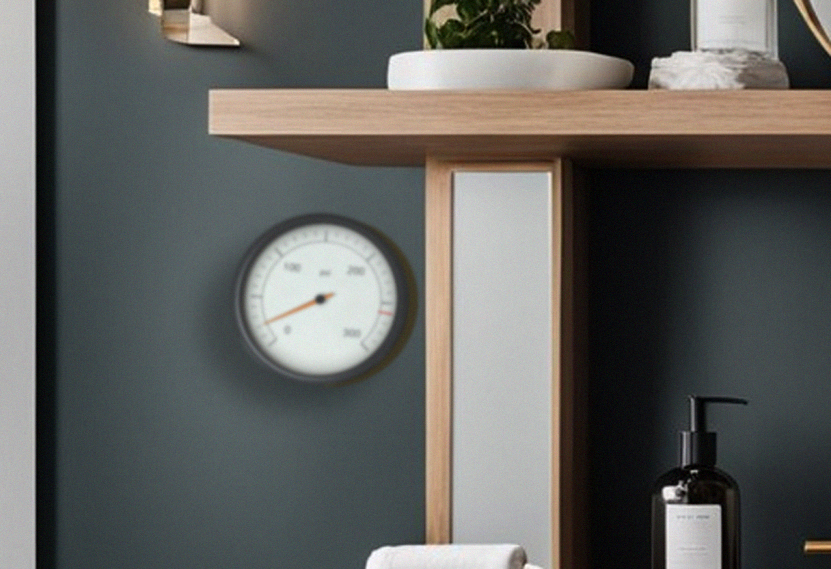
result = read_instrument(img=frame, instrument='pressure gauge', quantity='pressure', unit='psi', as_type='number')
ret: 20 psi
